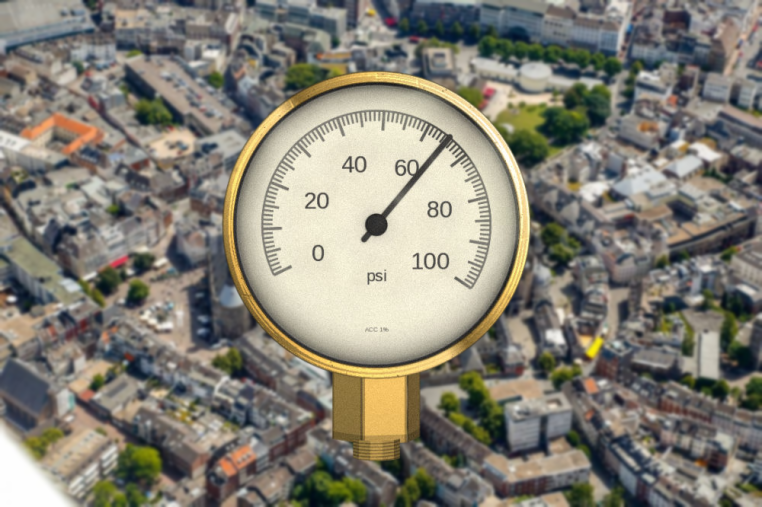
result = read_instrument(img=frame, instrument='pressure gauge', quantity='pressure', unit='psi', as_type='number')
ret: 65 psi
